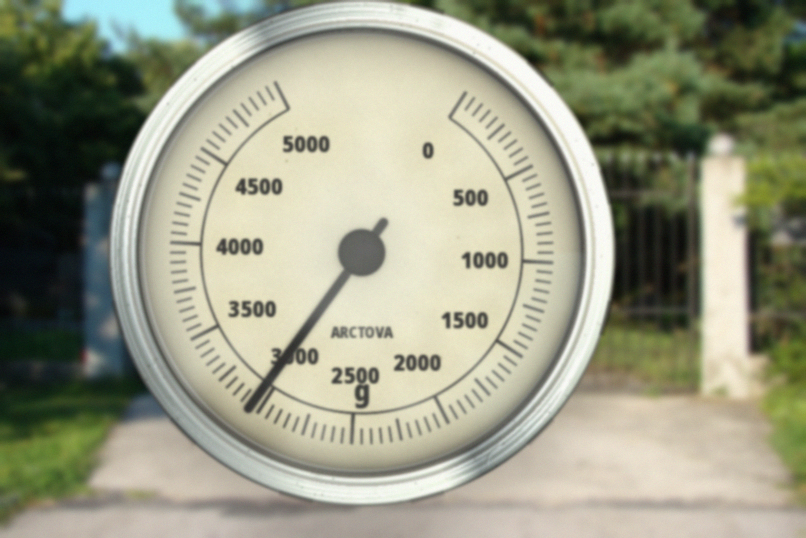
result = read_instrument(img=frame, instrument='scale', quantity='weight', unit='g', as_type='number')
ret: 3050 g
